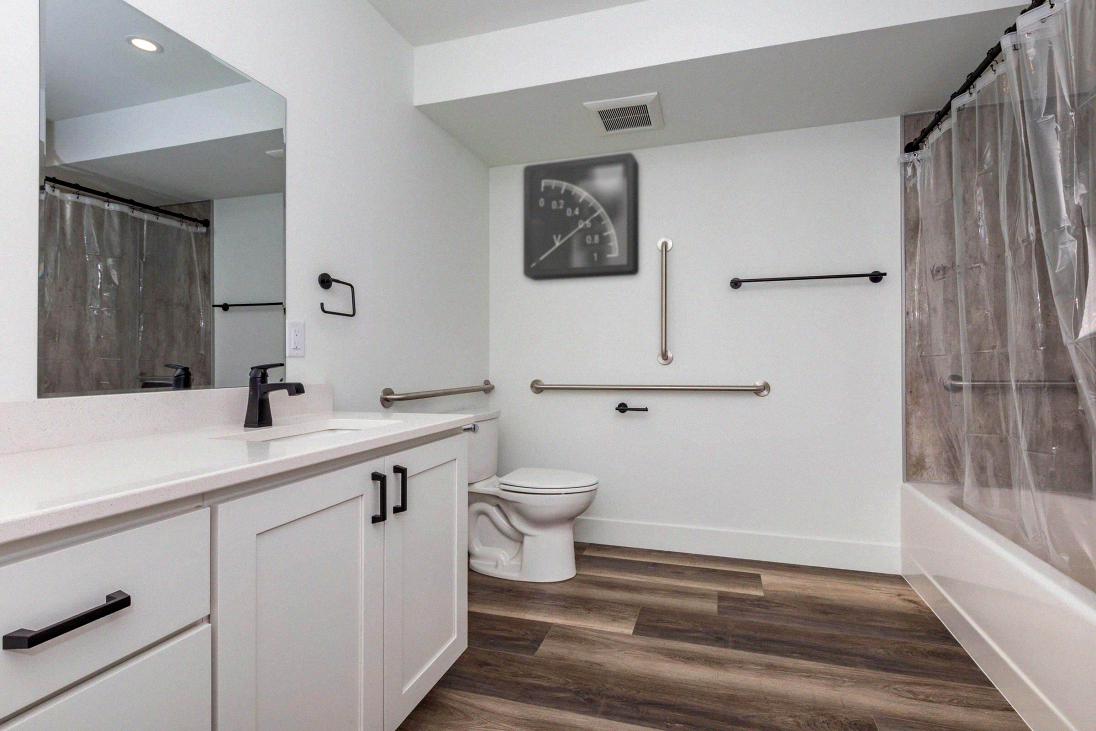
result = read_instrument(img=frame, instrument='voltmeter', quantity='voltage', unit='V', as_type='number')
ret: 0.6 V
